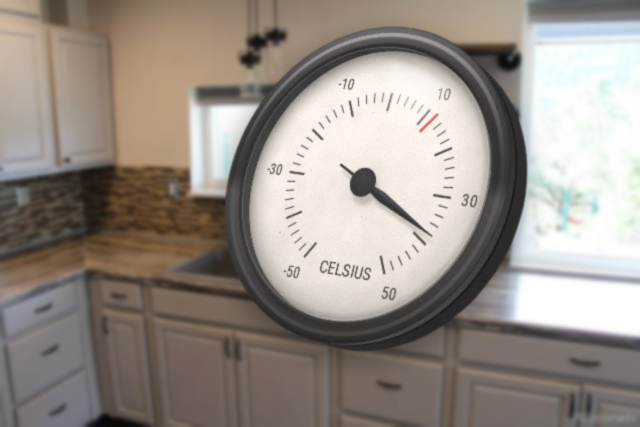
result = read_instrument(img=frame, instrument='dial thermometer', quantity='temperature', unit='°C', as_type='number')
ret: 38 °C
